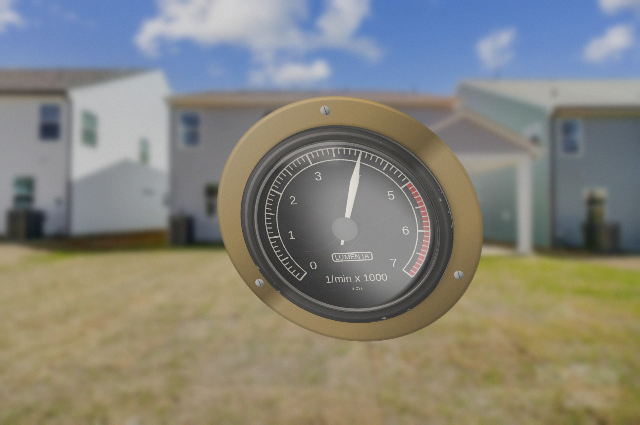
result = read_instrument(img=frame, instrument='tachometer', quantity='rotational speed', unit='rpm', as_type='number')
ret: 4000 rpm
